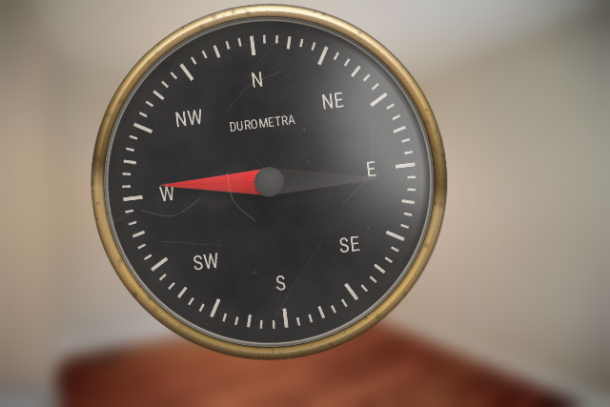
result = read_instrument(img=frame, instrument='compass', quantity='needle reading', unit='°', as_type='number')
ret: 275 °
